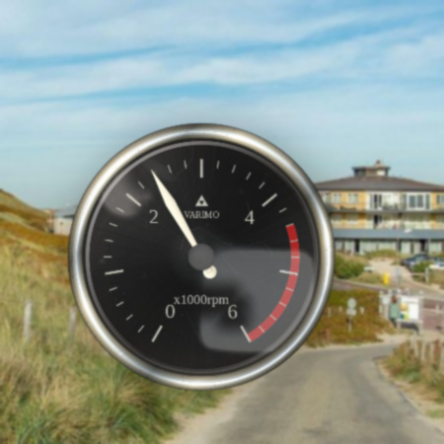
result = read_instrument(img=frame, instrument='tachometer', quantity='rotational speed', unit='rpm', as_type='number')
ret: 2400 rpm
